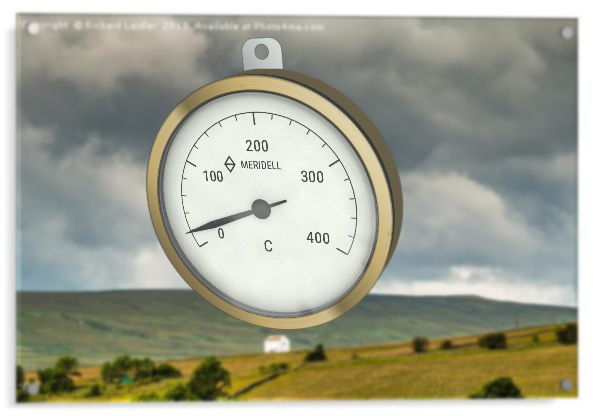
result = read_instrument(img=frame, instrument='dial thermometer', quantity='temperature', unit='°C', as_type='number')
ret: 20 °C
